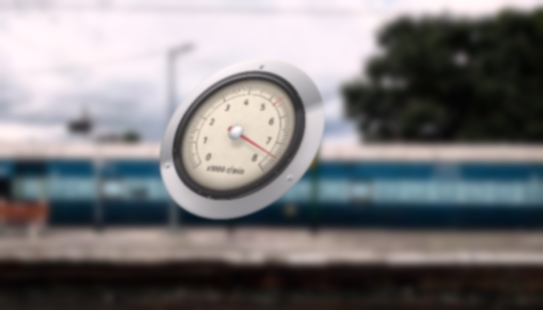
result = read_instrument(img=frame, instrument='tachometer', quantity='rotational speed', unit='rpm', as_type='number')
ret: 7500 rpm
